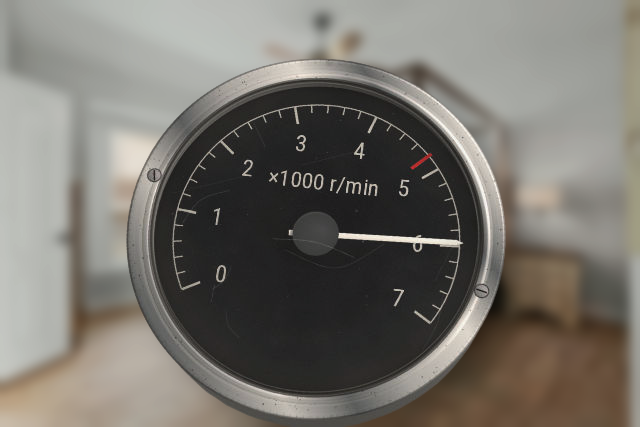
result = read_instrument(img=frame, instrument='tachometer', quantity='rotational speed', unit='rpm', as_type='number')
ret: 6000 rpm
